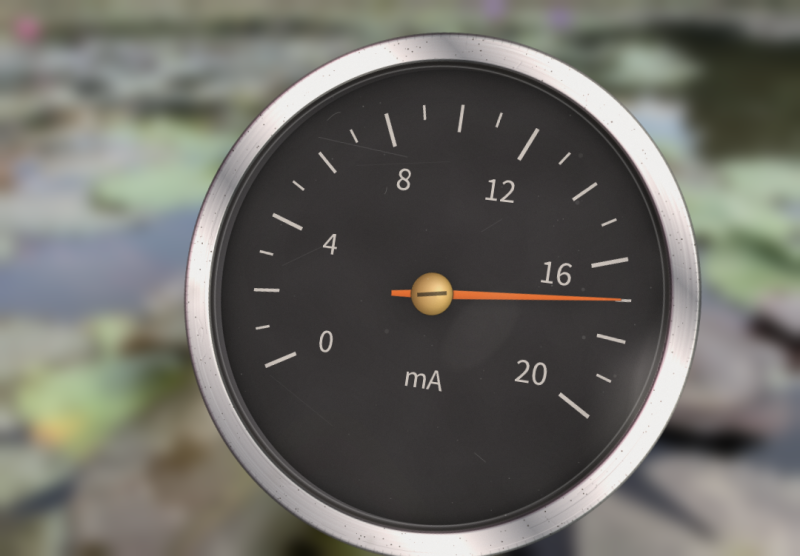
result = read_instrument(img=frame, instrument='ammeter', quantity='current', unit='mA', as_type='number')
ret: 17 mA
